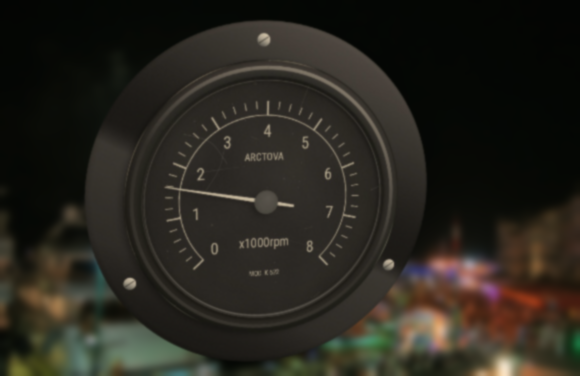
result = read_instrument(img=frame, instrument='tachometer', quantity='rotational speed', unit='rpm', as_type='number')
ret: 1600 rpm
